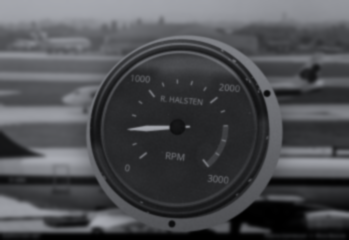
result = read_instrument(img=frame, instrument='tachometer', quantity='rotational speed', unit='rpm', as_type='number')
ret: 400 rpm
